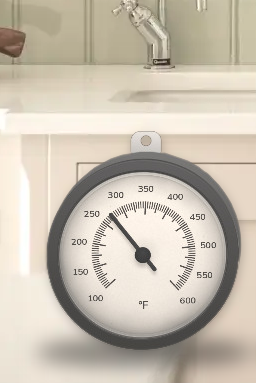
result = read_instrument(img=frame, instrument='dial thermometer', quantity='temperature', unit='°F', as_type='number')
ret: 275 °F
